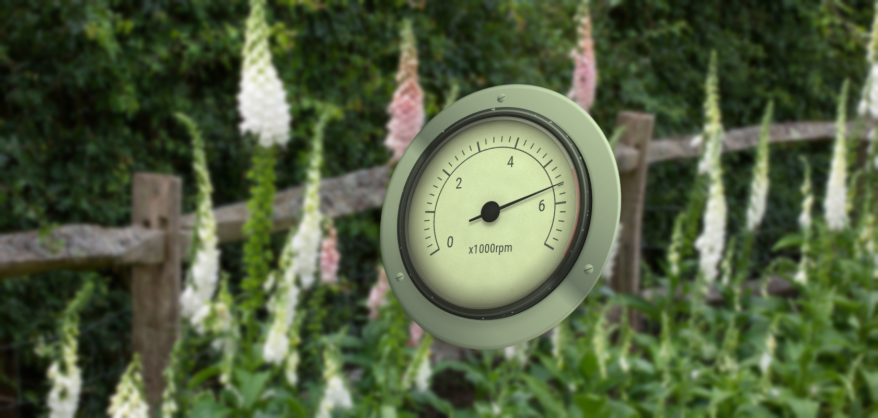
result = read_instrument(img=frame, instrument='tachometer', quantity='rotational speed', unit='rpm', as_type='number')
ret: 5600 rpm
